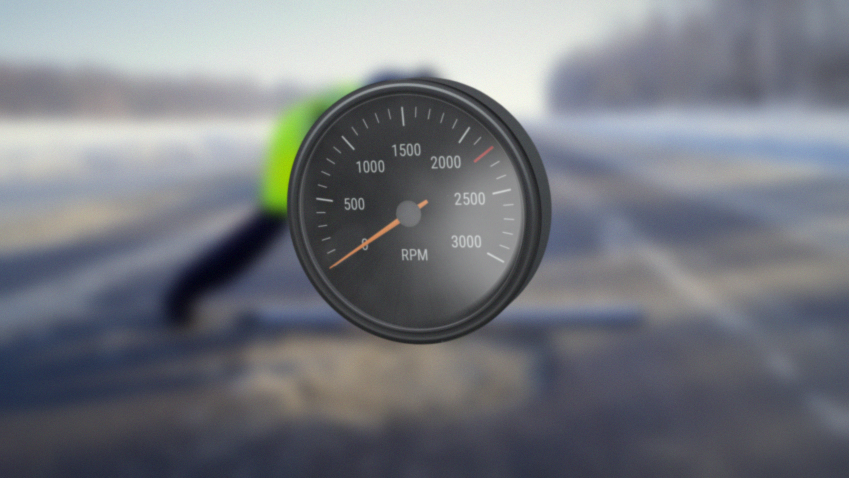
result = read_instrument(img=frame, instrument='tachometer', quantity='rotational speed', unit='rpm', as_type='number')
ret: 0 rpm
